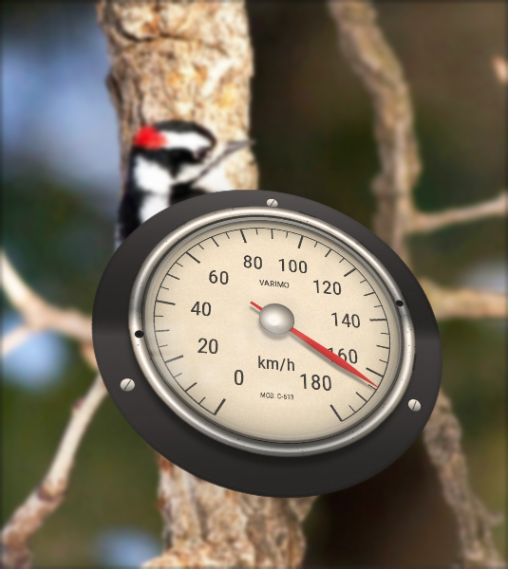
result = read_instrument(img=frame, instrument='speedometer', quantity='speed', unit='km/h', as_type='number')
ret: 165 km/h
